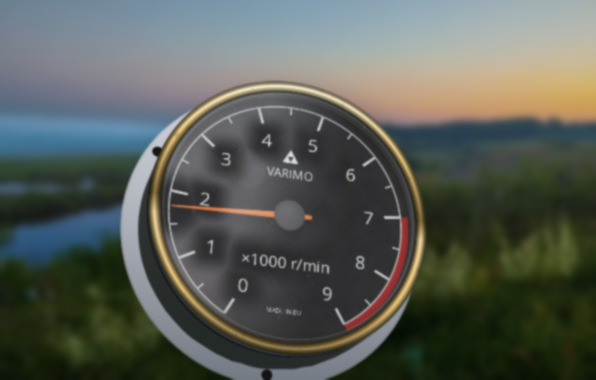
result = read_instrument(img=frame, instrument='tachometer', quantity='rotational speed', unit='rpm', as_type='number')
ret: 1750 rpm
